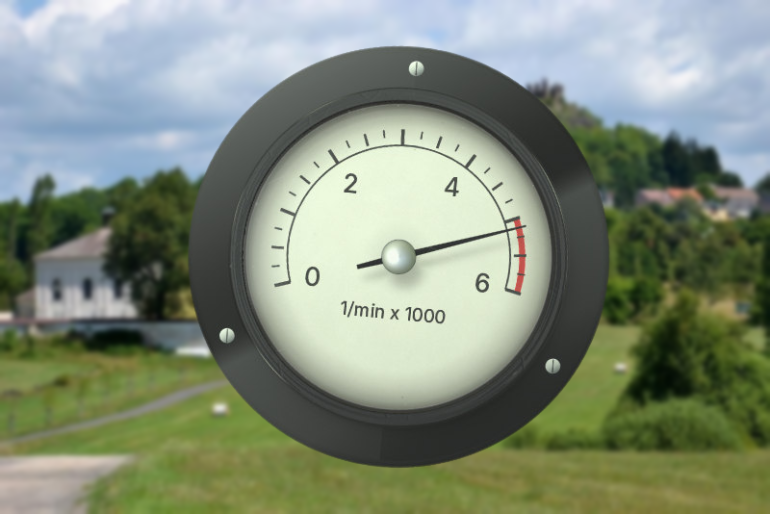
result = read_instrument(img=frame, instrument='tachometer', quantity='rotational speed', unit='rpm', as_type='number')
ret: 5125 rpm
